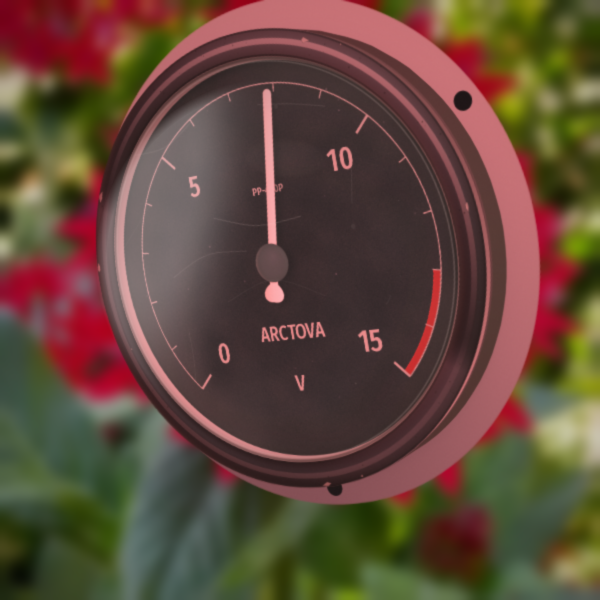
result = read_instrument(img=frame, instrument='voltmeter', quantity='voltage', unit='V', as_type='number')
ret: 8 V
